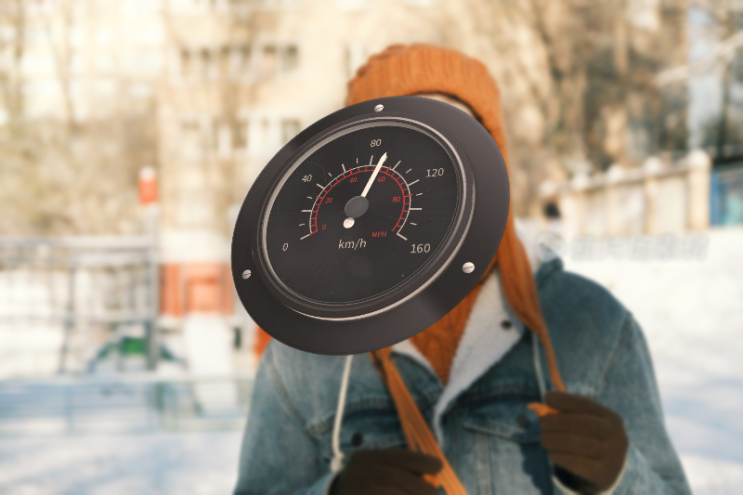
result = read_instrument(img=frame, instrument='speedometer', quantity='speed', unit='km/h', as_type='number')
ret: 90 km/h
